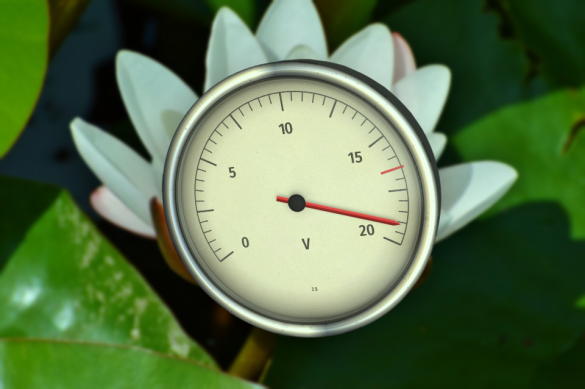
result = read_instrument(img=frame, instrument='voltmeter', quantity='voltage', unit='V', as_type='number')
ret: 19 V
